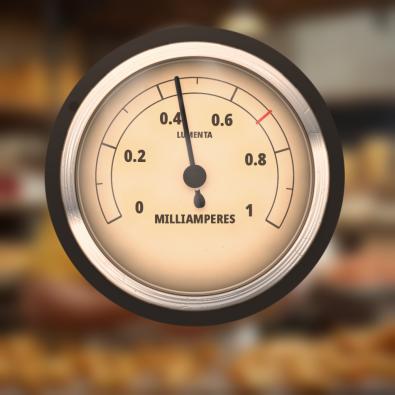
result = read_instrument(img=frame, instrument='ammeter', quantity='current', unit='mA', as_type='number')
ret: 0.45 mA
